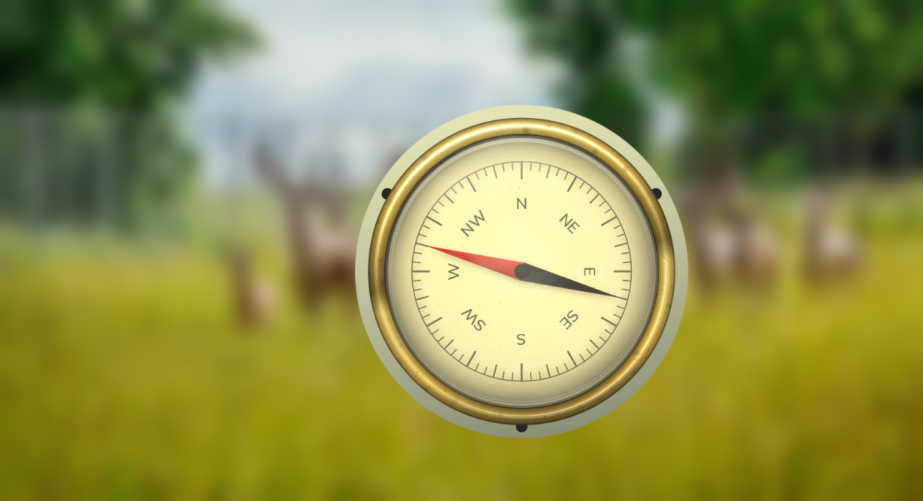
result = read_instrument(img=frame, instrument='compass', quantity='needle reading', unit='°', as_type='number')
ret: 285 °
